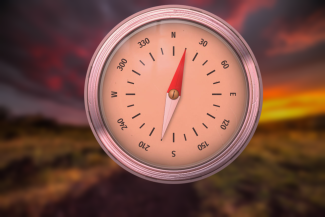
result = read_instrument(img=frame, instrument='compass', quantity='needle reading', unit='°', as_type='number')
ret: 15 °
